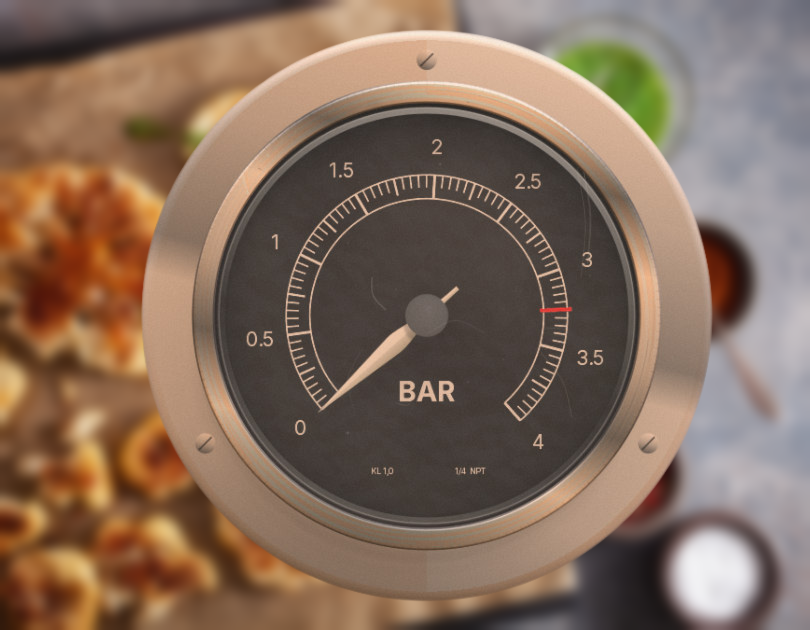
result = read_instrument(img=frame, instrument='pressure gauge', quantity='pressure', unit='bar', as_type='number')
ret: 0 bar
